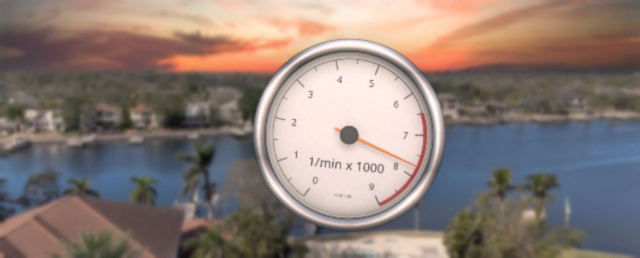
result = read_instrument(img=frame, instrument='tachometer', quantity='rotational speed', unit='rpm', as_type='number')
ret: 7750 rpm
